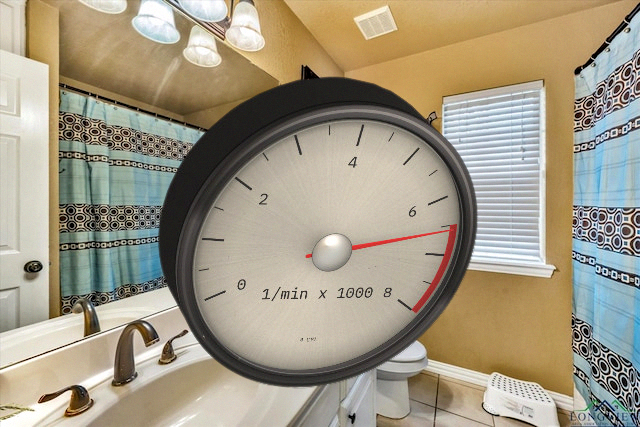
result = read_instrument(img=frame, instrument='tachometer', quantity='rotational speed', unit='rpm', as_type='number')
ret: 6500 rpm
